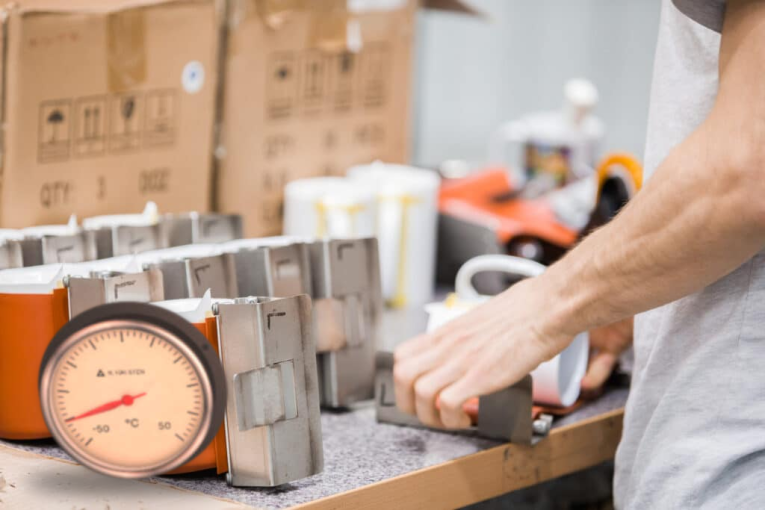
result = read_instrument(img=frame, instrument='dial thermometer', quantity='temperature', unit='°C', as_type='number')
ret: -40 °C
